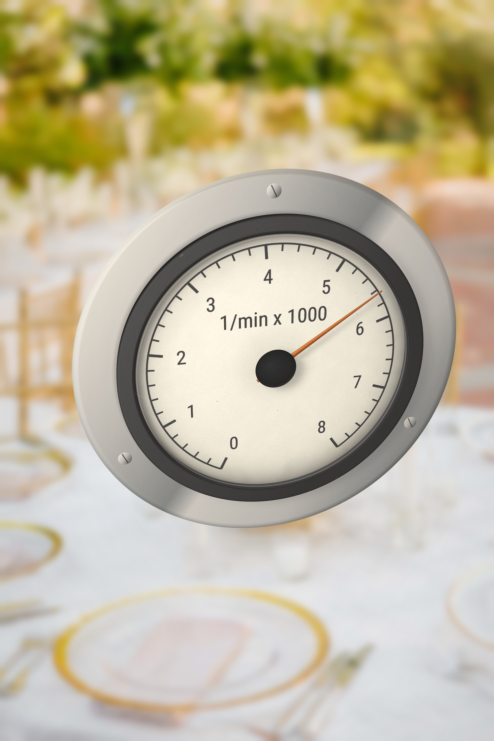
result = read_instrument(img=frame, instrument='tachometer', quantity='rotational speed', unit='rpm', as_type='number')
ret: 5600 rpm
